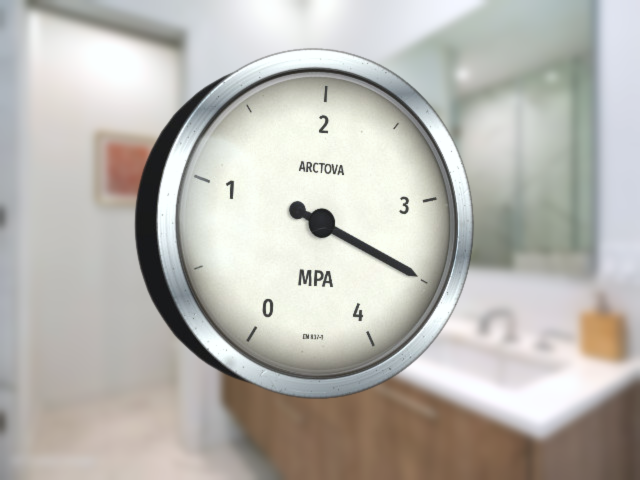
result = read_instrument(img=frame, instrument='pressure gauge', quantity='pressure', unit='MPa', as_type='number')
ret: 3.5 MPa
